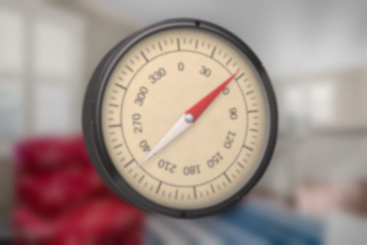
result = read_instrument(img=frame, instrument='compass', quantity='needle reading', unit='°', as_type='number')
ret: 55 °
